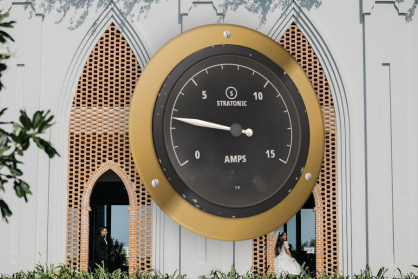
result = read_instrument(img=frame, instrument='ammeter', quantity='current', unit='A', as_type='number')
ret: 2.5 A
